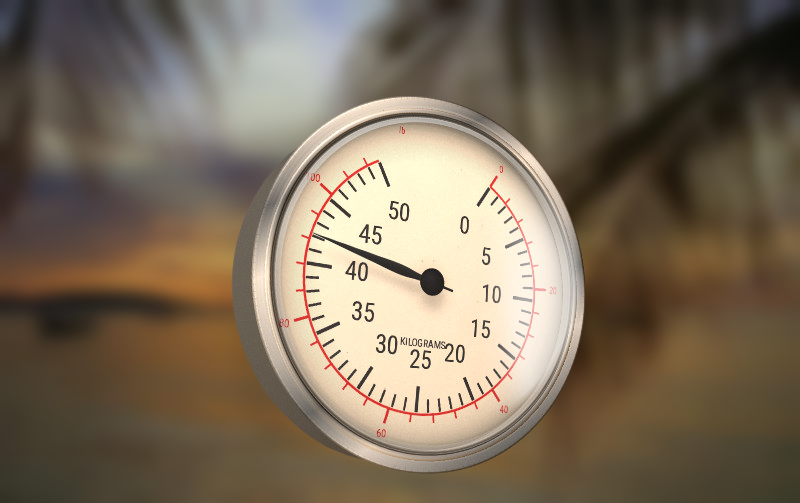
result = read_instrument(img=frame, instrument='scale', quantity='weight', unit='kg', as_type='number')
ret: 42 kg
